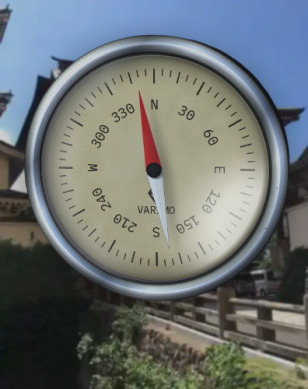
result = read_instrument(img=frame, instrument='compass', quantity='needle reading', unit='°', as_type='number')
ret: 350 °
